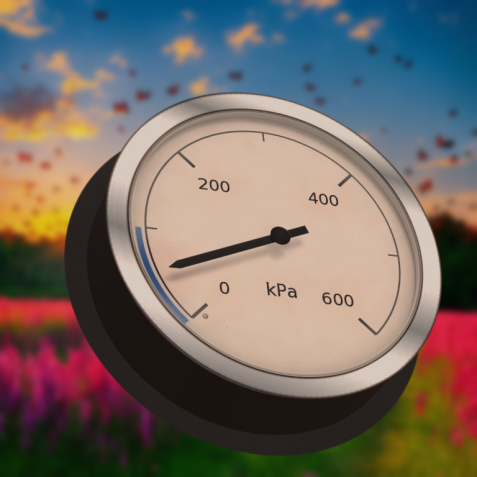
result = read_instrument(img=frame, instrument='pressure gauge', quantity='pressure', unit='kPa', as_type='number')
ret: 50 kPa
